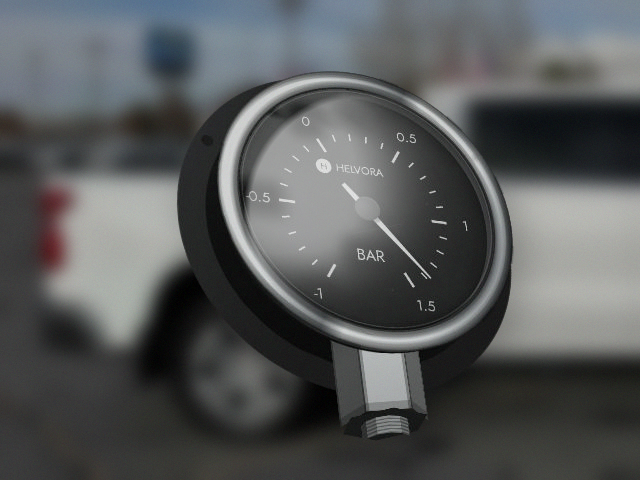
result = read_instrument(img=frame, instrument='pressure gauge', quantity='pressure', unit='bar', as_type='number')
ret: 1.4 bar
